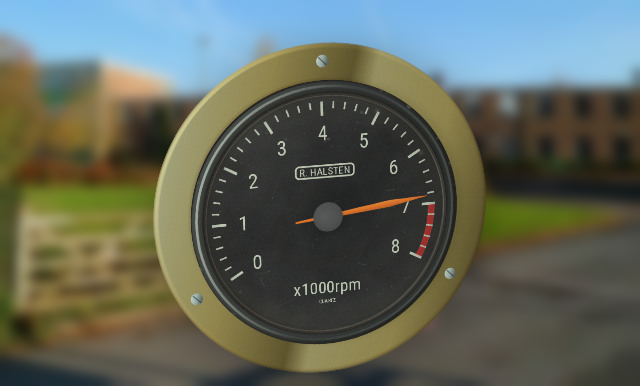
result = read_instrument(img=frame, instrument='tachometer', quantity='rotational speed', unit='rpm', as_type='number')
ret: 6800 rpm
